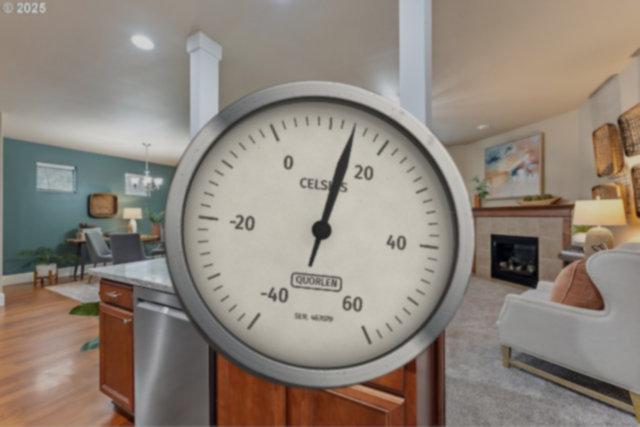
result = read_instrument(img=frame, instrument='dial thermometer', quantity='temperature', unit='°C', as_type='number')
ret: 14 °C
